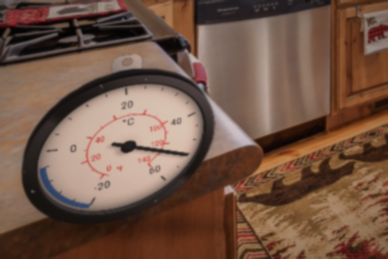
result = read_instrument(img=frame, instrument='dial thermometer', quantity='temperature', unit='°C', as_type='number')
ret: 52 °C
